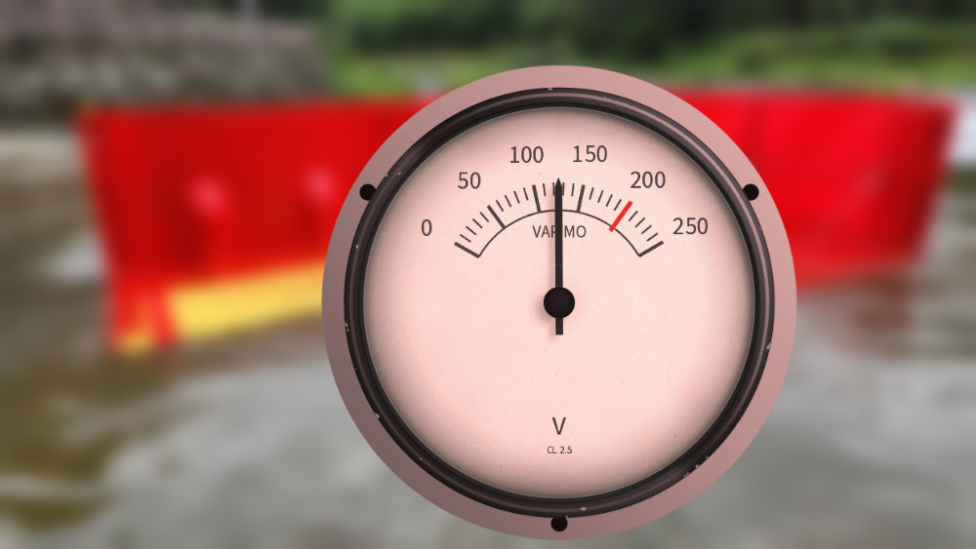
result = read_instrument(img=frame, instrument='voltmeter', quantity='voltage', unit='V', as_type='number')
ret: 125 V
